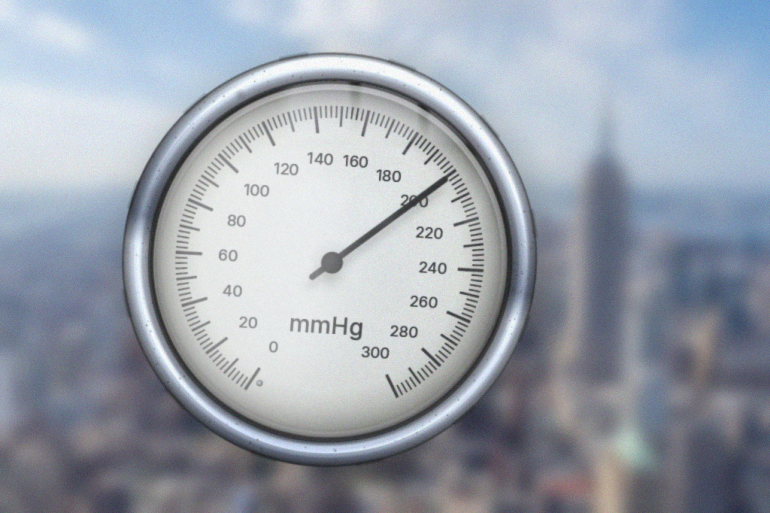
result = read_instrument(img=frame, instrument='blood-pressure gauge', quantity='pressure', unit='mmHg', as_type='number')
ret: 200 mmHg
